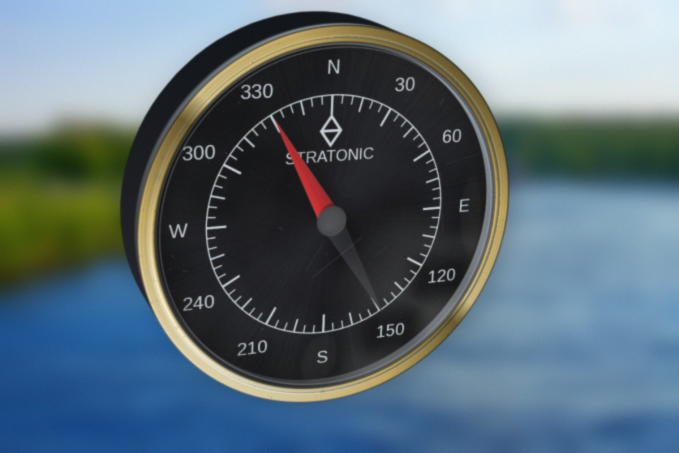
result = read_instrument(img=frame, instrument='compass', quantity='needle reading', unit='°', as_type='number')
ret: 330 °
